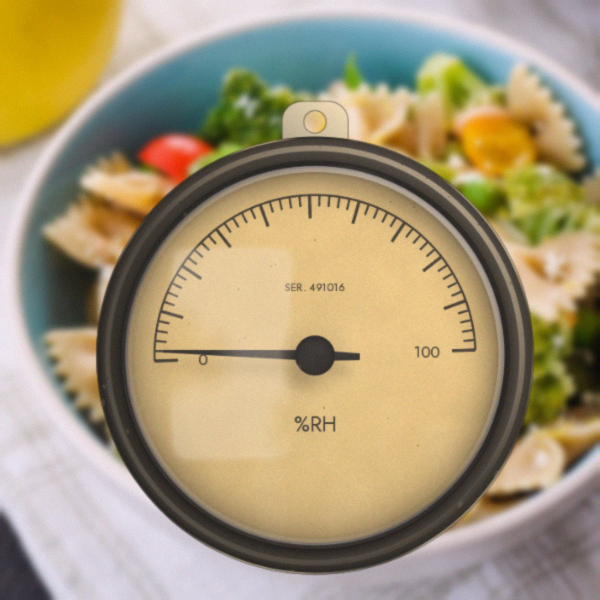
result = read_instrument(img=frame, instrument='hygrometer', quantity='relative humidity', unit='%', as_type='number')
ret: 2 %
